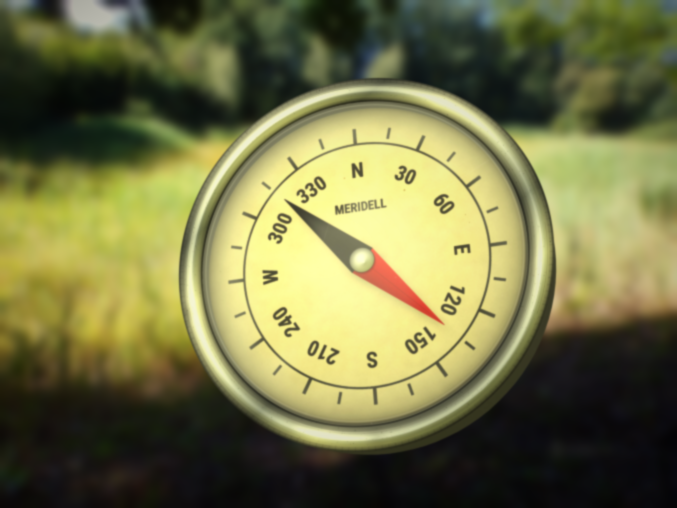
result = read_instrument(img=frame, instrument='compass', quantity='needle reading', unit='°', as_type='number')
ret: 135 °
